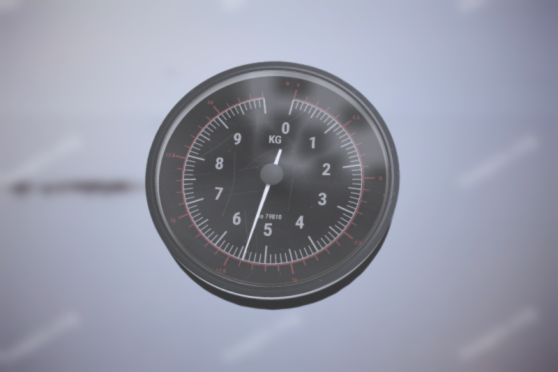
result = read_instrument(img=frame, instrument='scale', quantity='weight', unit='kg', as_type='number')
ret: 5.4 kg
